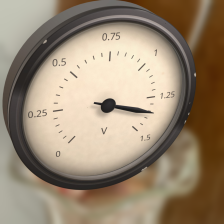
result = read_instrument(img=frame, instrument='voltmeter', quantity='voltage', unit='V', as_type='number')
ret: 1.35 V
